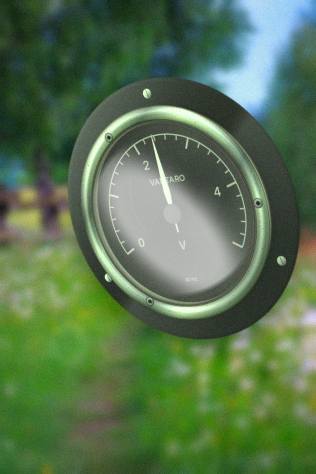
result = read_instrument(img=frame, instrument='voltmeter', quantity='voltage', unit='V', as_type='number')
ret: 2.4 V
